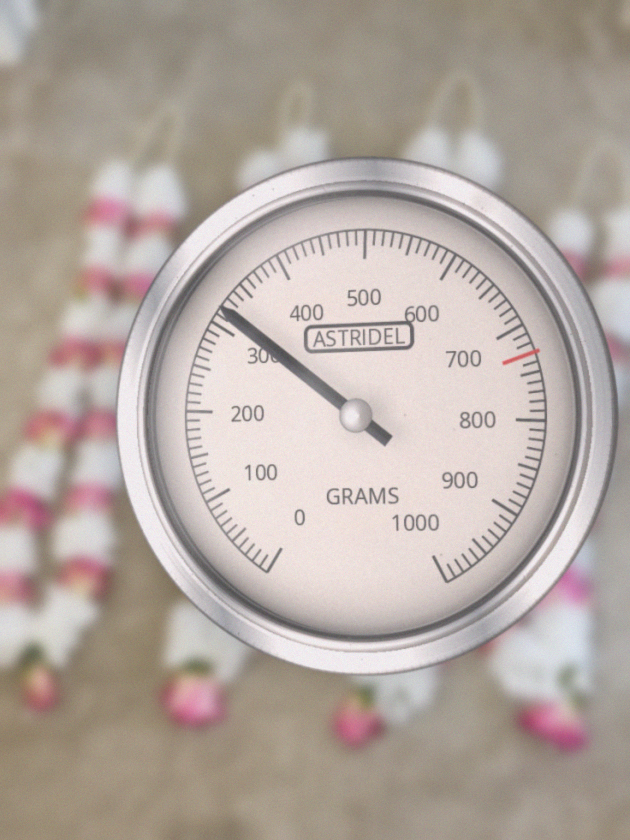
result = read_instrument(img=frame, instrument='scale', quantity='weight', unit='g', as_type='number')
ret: 320 g
